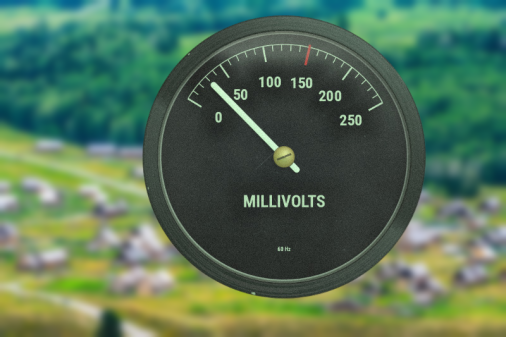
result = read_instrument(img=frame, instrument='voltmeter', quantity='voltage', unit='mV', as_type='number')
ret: 30 mV
